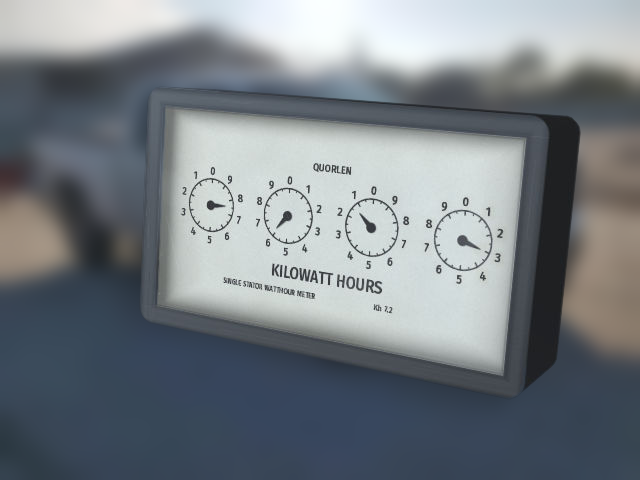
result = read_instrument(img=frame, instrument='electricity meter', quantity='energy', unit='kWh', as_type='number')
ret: 7613 kWh
